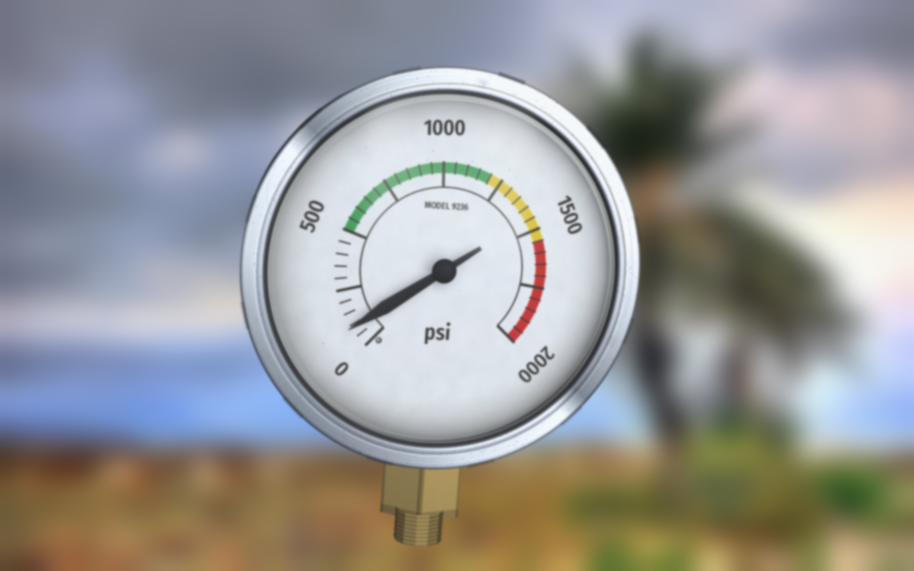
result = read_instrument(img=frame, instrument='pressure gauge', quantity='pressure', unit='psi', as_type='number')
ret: 100 psi
